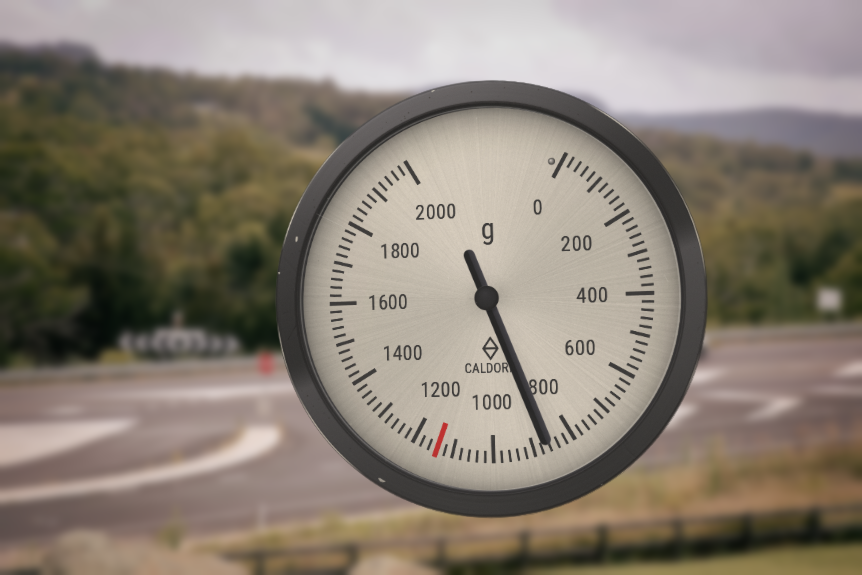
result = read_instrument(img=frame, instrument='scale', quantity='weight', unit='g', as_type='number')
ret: 860 g
